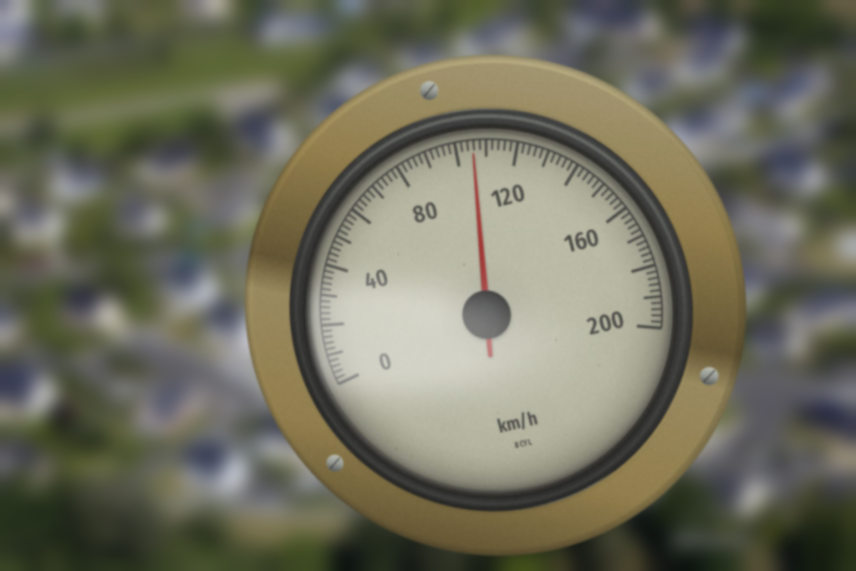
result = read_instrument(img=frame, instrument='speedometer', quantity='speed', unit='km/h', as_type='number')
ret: 106 km/h
